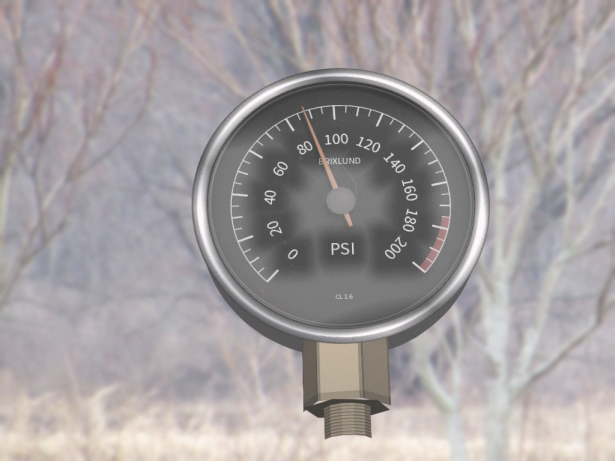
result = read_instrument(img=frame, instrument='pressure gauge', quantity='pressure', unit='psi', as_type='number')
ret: 87.5 psi
